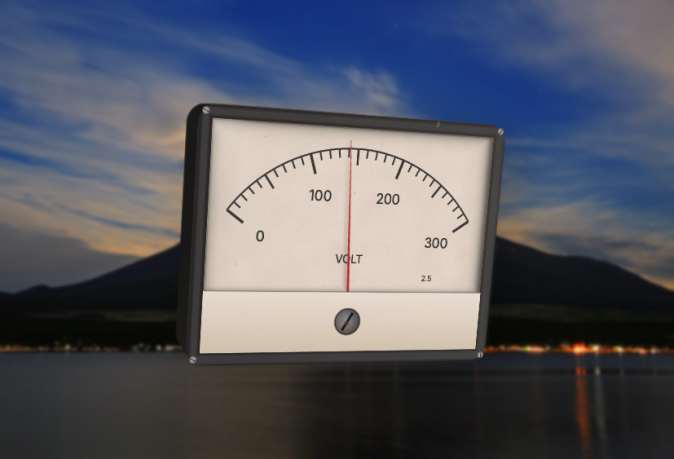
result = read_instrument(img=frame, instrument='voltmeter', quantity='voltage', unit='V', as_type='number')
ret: 140 V
